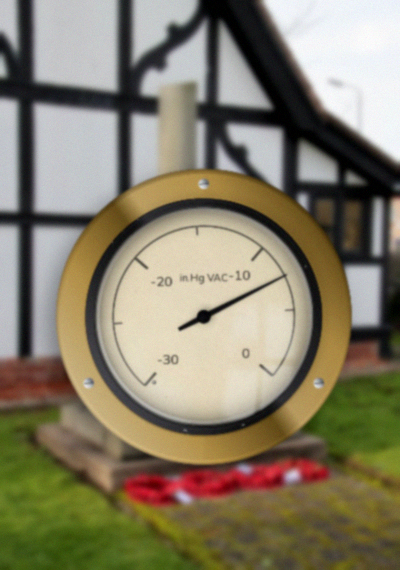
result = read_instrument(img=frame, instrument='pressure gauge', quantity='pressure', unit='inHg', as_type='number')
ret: -7.5 inHg
